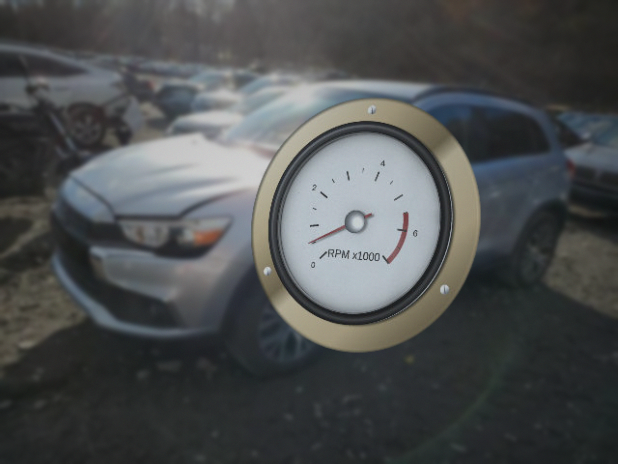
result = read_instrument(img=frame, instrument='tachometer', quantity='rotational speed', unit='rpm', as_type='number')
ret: 500 rpm
